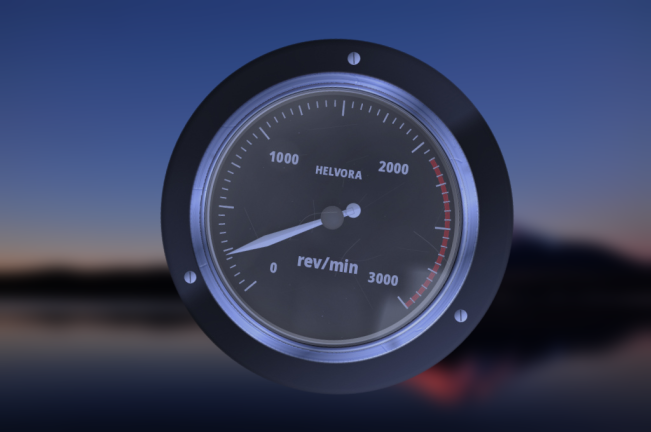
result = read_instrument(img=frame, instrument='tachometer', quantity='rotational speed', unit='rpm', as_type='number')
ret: 225 rpm
